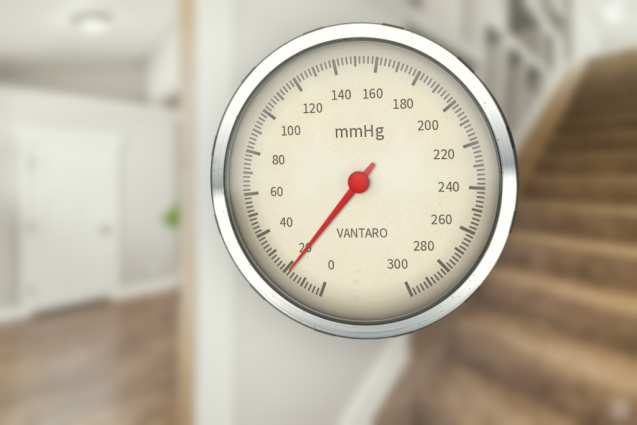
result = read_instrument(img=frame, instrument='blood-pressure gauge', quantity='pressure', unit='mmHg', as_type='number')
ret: 18 mmHg
